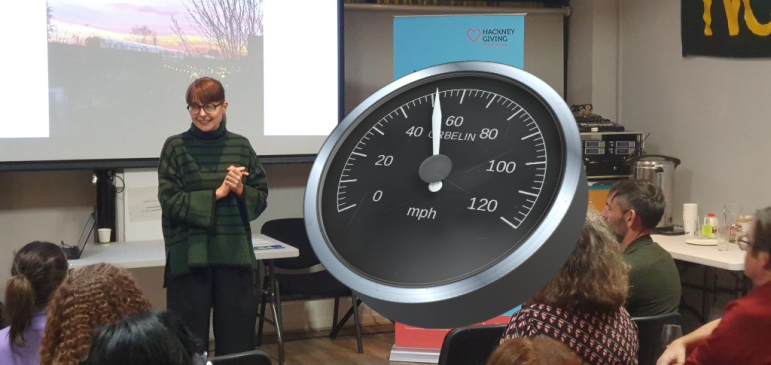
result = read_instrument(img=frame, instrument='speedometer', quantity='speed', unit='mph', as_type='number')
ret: 52 mph
